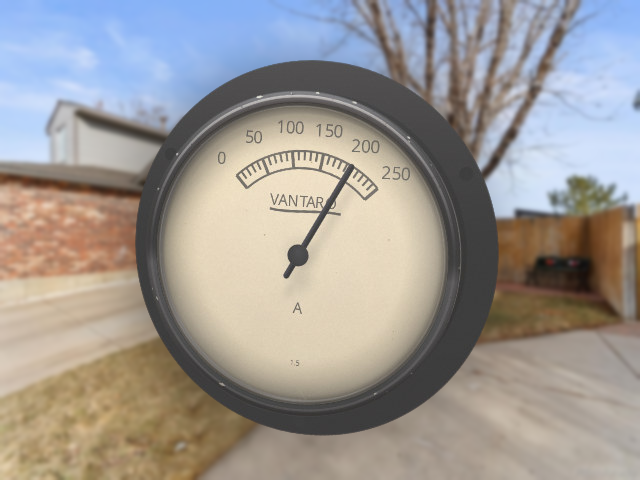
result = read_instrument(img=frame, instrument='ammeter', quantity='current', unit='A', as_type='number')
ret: 200 A
